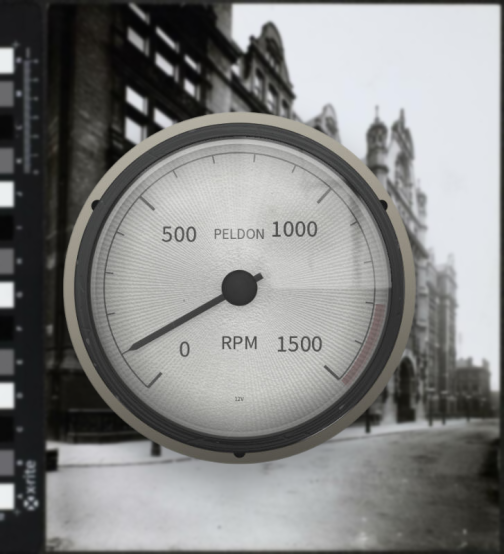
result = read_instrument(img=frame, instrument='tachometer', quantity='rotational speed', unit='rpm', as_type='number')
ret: 100 rpm
